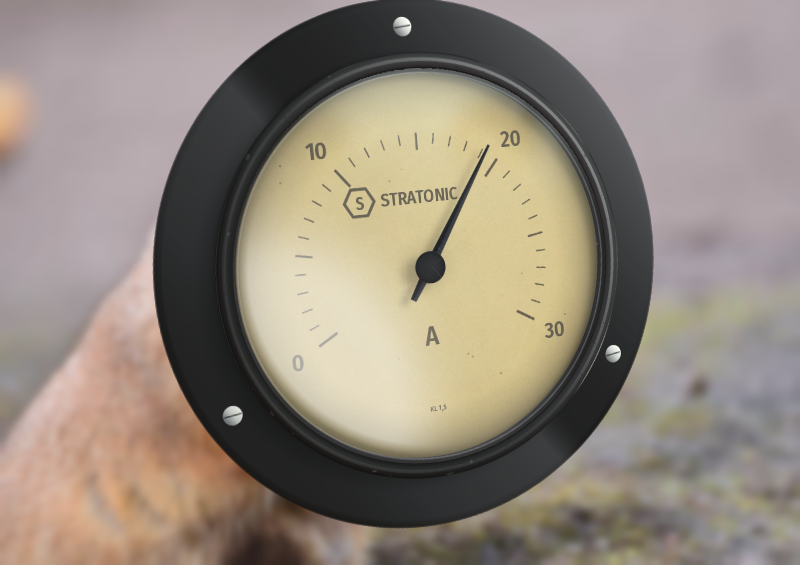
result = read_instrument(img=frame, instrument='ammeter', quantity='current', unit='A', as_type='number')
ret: 19 A
